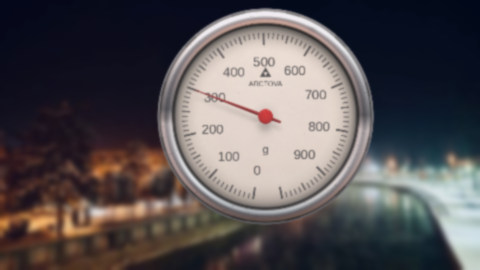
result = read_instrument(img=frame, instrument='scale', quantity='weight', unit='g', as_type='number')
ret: 300 g
